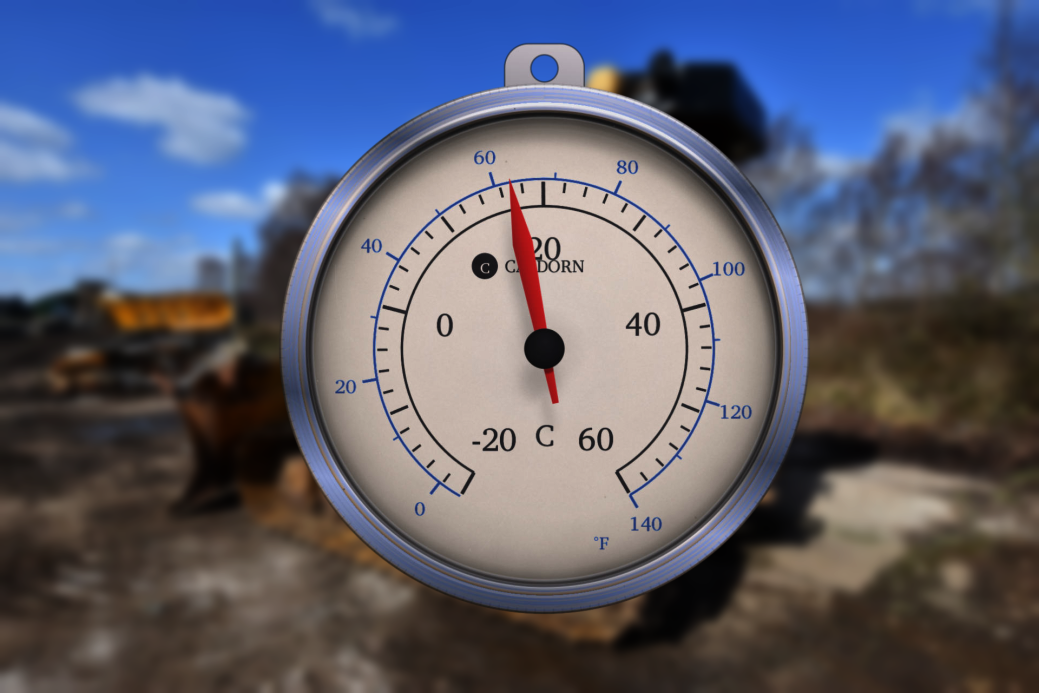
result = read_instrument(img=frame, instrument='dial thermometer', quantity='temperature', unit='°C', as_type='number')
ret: 17 °C
